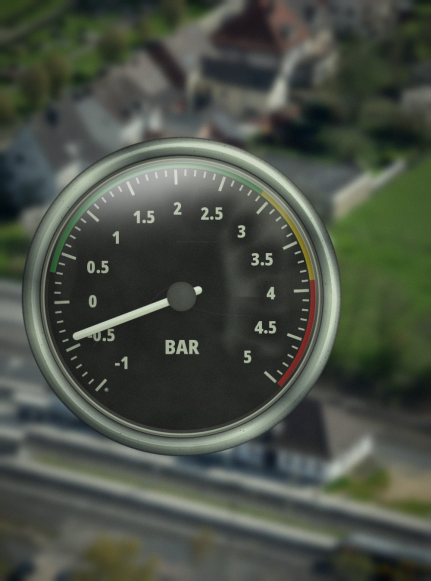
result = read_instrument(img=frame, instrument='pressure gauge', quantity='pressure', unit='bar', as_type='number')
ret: -0.4 bar
